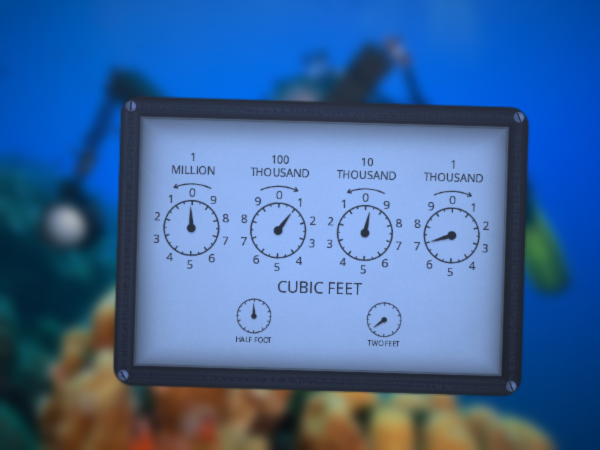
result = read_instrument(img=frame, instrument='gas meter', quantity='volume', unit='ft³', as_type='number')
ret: 9700 ft³
